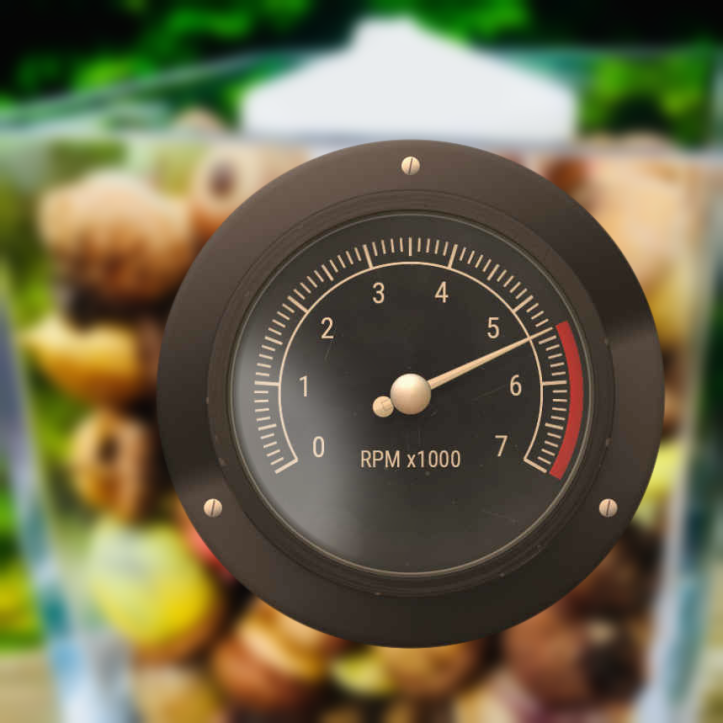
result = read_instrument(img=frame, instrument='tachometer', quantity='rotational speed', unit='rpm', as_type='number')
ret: 5400 rpm
